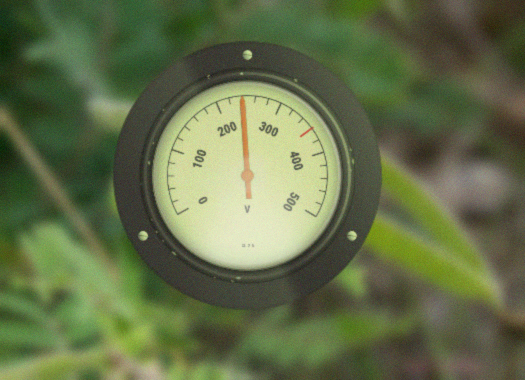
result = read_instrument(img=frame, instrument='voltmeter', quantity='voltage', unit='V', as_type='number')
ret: 240 V
